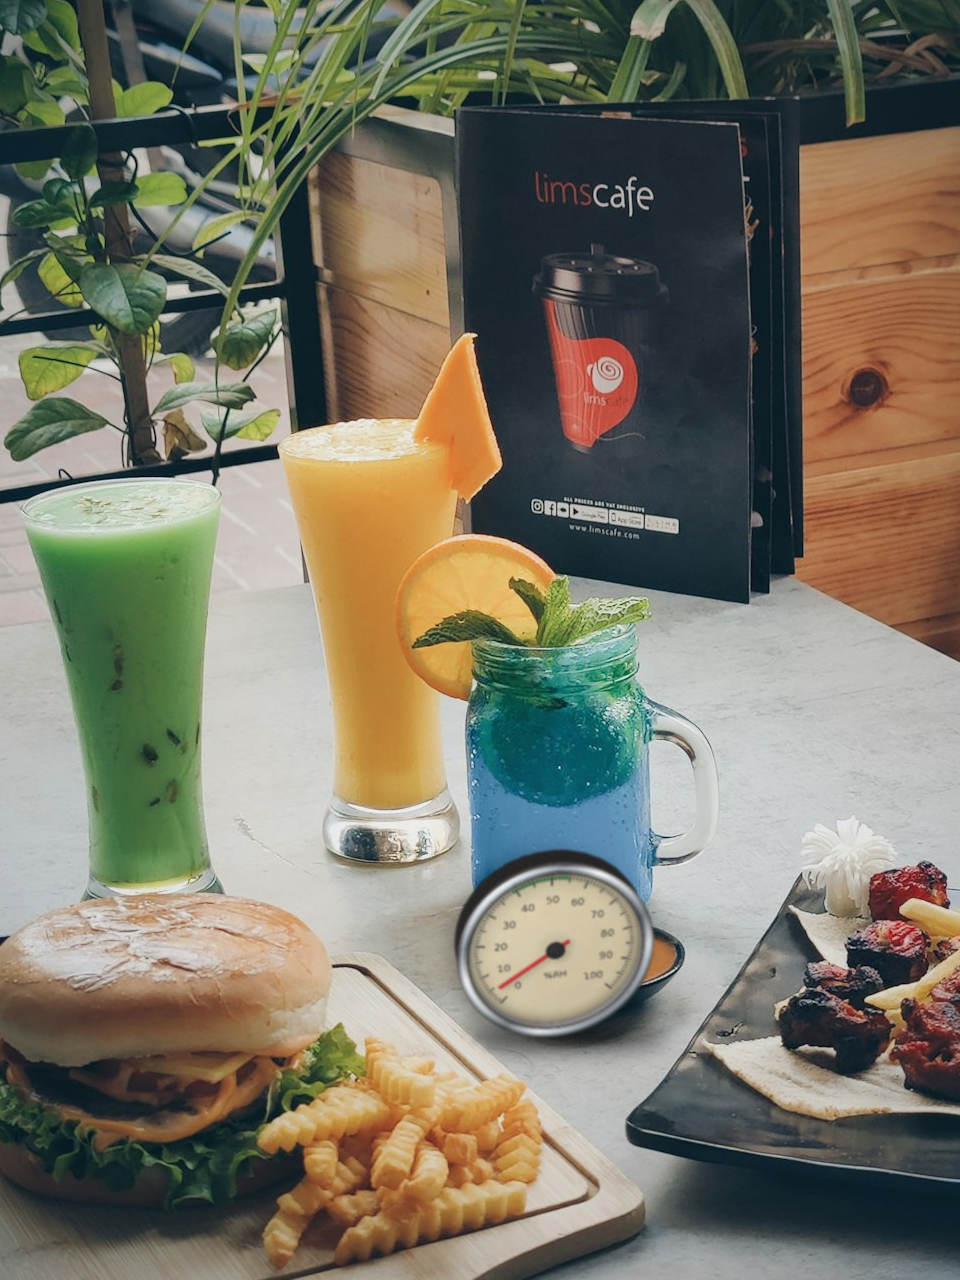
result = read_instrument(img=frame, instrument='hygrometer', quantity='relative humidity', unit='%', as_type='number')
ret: 5 %
